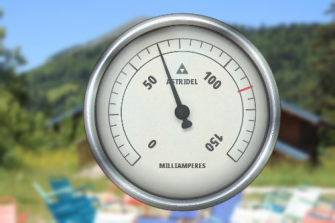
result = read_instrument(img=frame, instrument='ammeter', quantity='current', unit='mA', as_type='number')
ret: 65 mA
